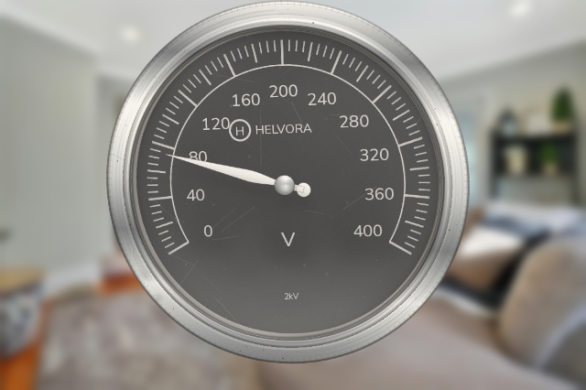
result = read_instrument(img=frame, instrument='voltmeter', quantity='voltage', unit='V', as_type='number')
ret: 75 V
